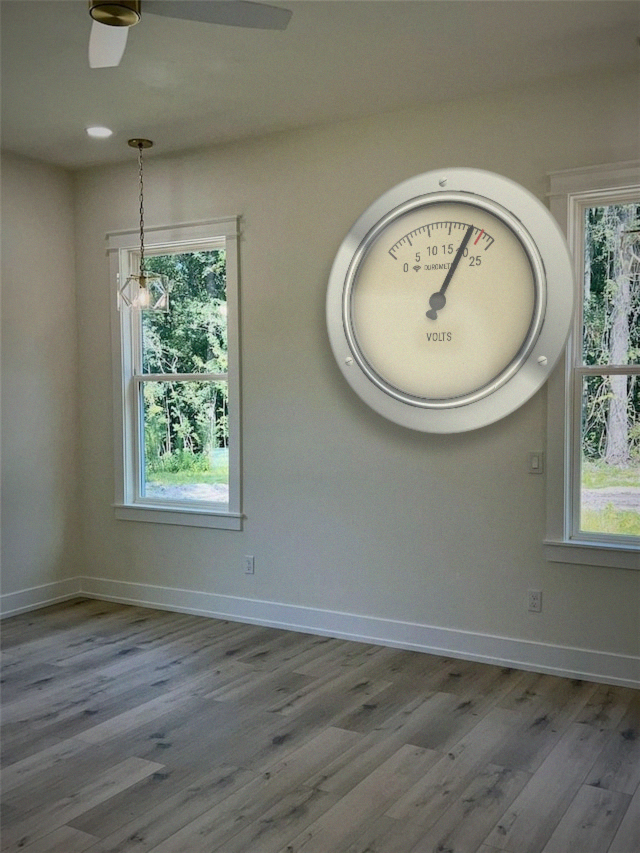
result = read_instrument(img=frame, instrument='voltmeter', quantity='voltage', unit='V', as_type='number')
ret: 20 V
